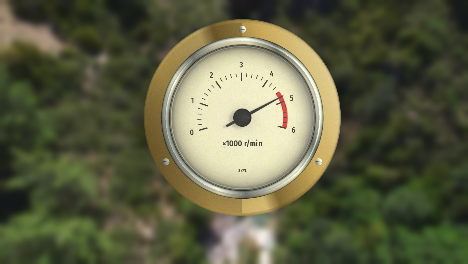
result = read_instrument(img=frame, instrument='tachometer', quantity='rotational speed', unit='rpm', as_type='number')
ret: 4800 rpm
